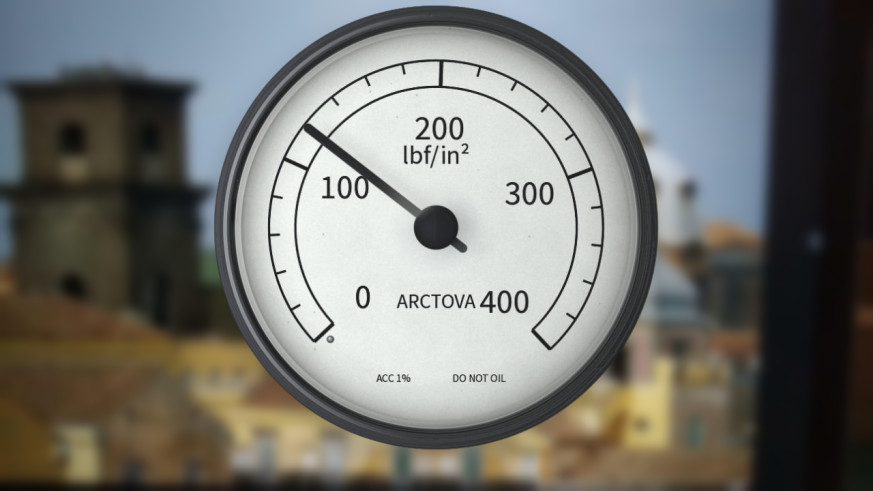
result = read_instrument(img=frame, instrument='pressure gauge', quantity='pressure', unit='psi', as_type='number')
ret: 120 psi
